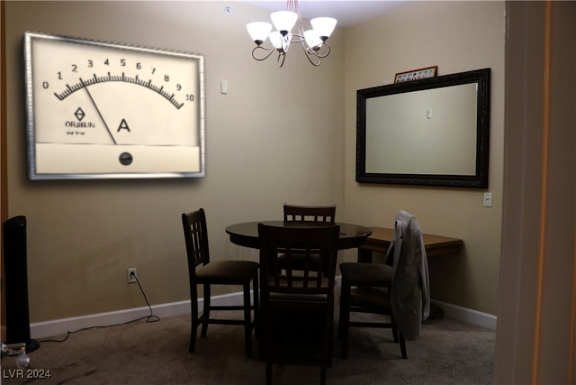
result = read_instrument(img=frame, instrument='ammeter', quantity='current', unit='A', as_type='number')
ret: 2 A
